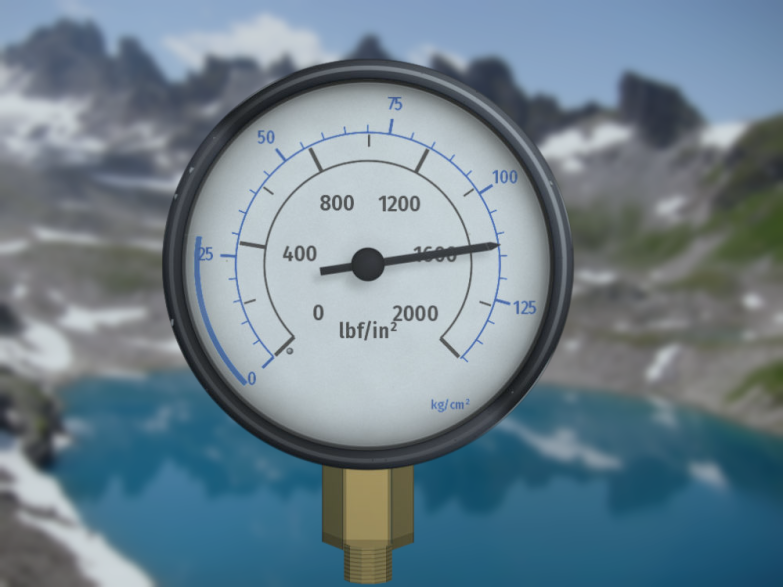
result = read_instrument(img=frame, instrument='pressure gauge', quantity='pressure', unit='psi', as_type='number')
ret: 1600 psi
